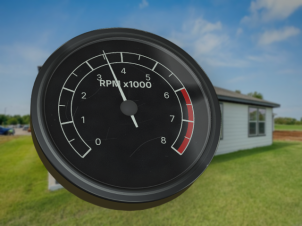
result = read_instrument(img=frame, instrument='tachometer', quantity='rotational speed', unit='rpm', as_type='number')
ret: 3500 rpm
